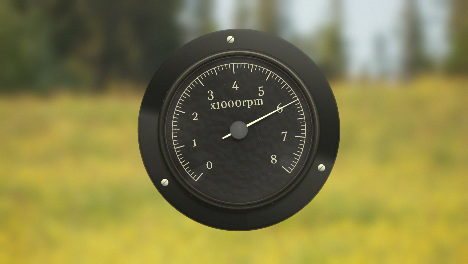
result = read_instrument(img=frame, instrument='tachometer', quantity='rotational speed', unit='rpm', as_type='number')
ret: 6000 rpm
